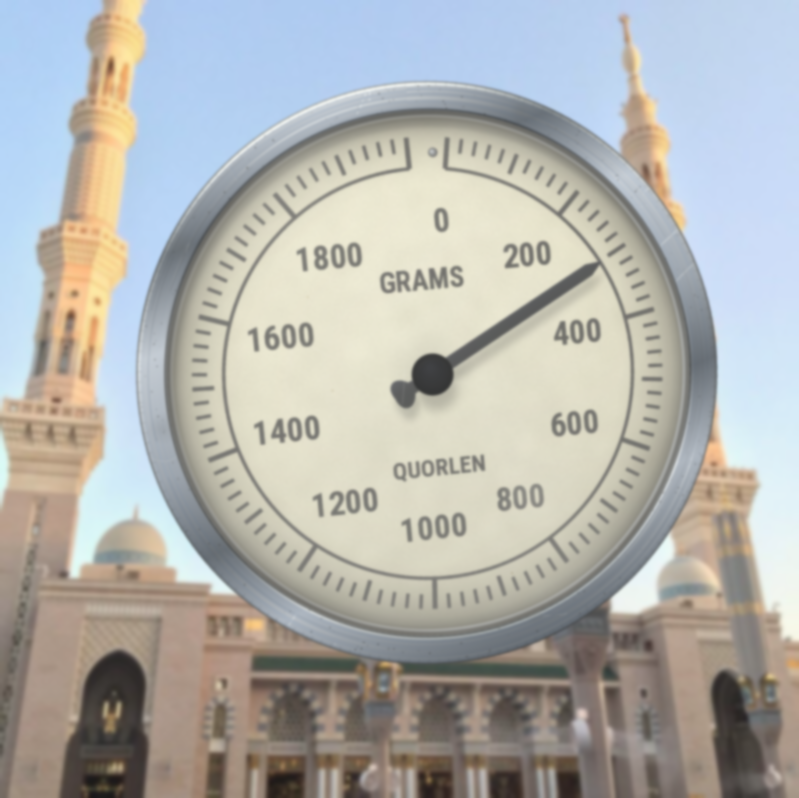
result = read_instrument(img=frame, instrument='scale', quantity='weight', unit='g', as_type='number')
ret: 300 g
